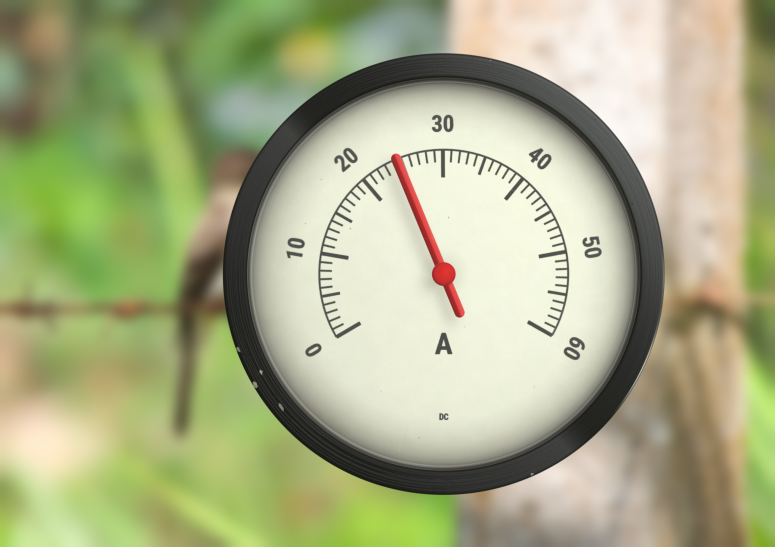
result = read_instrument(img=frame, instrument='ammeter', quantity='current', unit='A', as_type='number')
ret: 24.5 A
